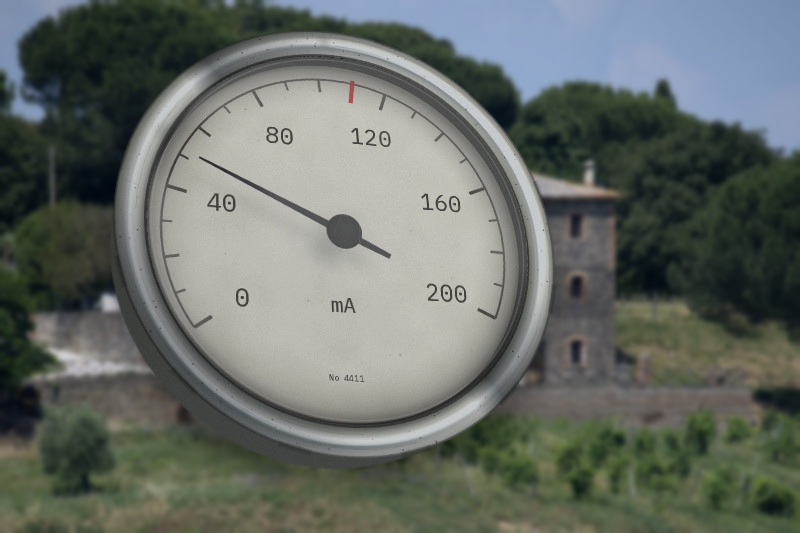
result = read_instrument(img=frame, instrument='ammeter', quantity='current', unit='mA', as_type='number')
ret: 50 mA
